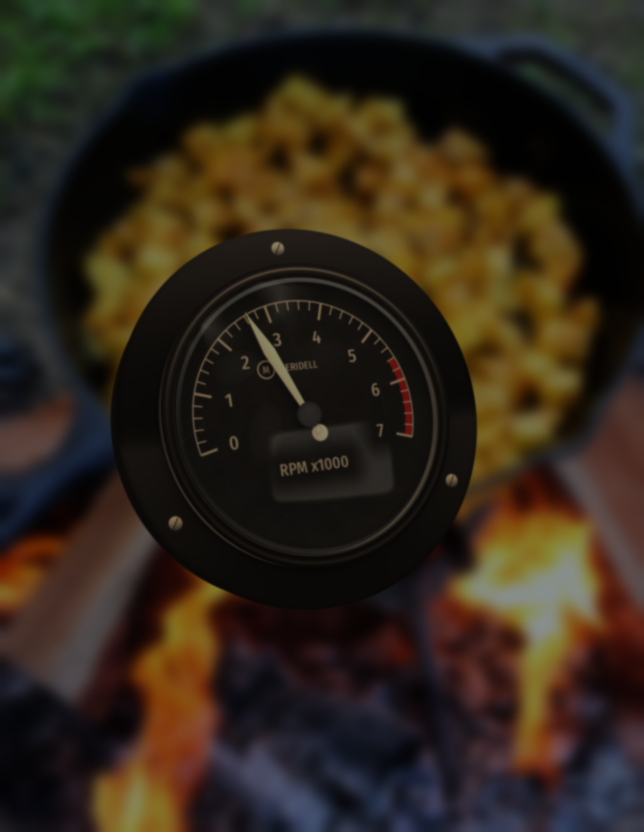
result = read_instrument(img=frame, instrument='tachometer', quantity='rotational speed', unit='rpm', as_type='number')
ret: 2600 rpm
